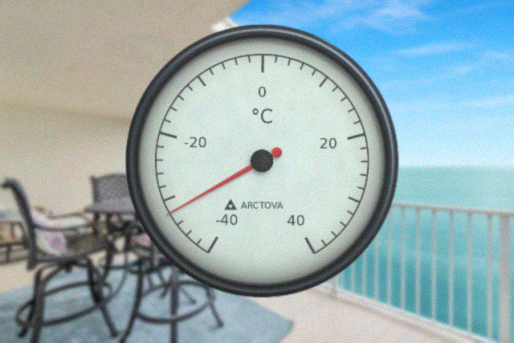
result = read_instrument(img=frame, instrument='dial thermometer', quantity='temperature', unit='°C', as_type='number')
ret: -32 °C
